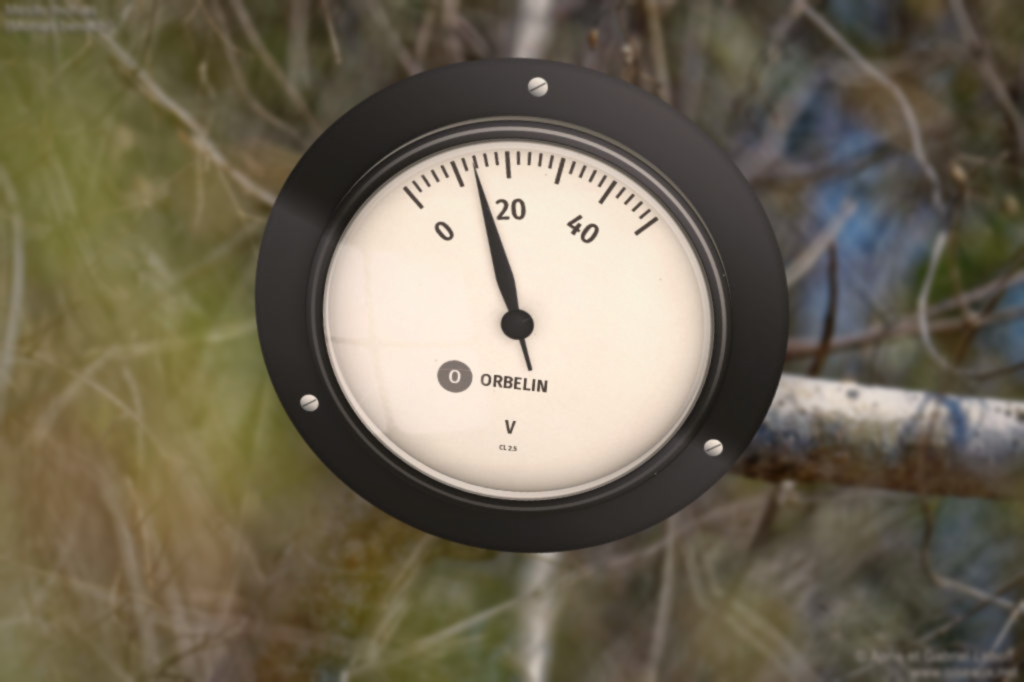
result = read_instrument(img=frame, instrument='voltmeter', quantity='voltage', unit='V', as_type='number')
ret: 14 V
